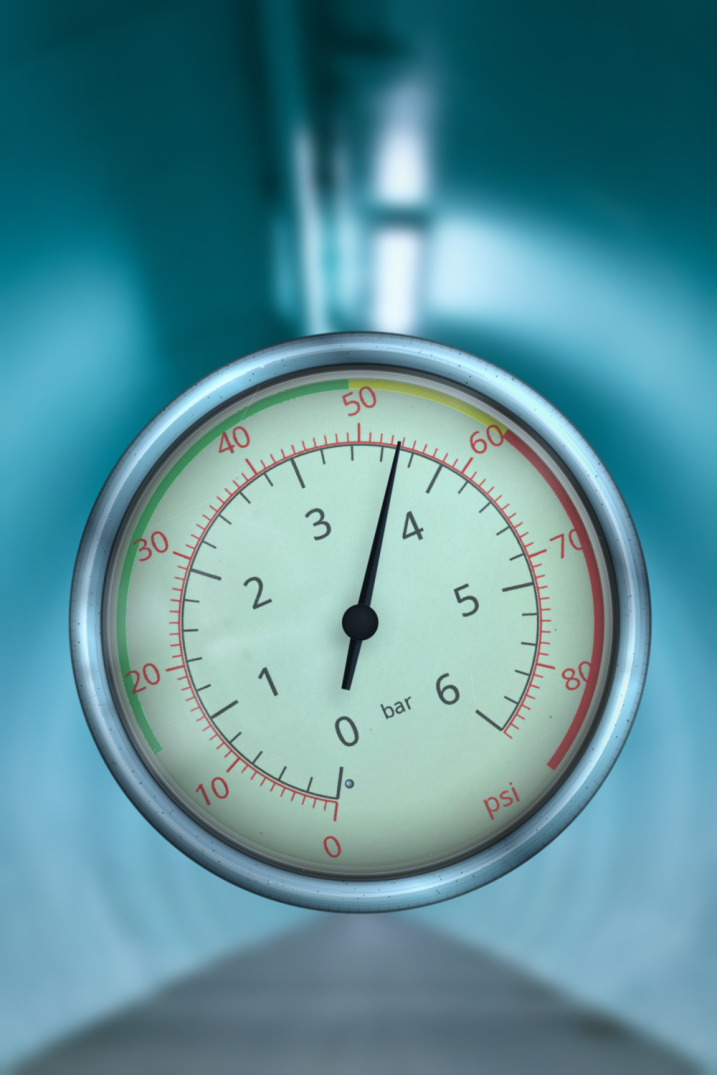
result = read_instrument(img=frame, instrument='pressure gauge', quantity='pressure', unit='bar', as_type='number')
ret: 3.7 bar
